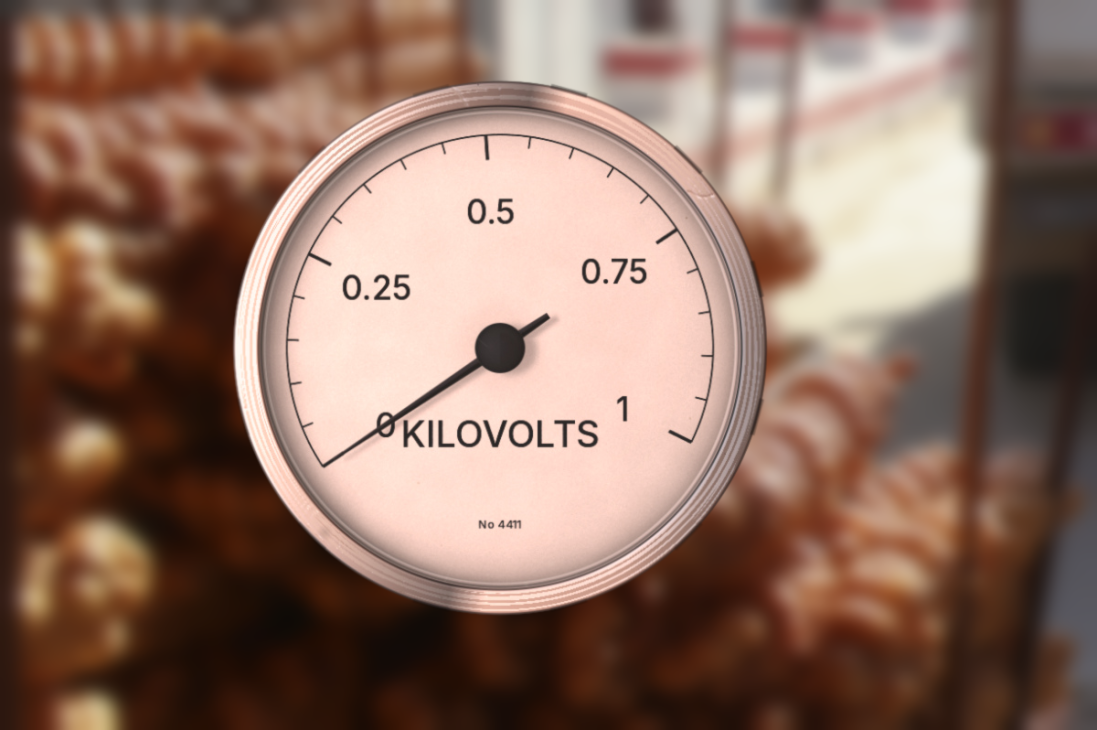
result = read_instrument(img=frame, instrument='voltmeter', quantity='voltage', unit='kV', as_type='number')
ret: 0 kV
